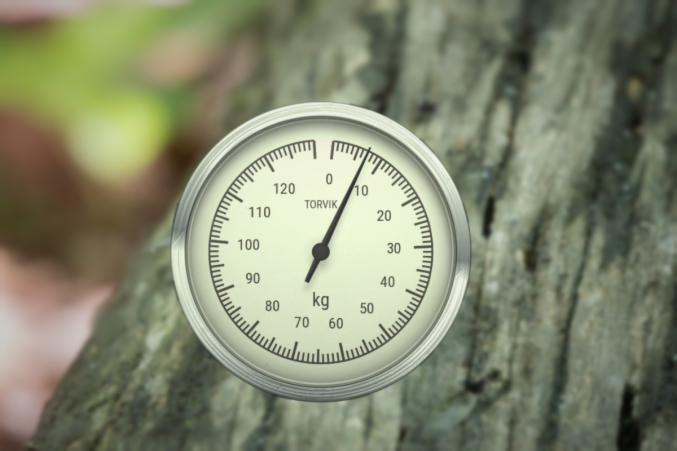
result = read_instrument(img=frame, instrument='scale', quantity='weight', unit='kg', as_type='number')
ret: 7 kg
